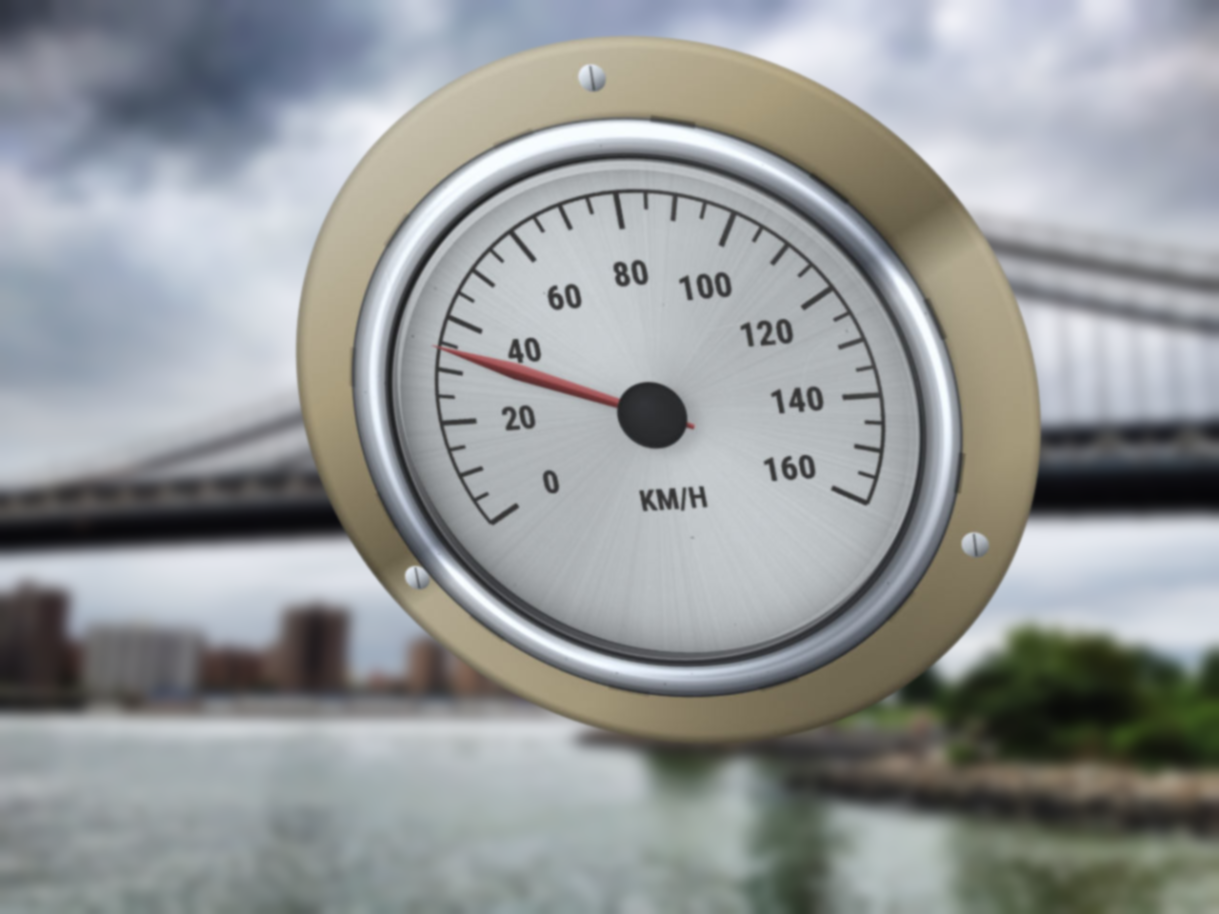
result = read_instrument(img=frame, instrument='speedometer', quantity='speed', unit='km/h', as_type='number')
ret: 35 km/h
